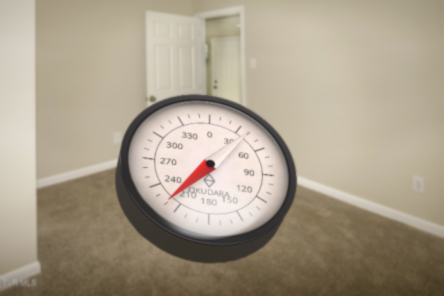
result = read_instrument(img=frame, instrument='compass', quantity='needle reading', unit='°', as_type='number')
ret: 220 °
